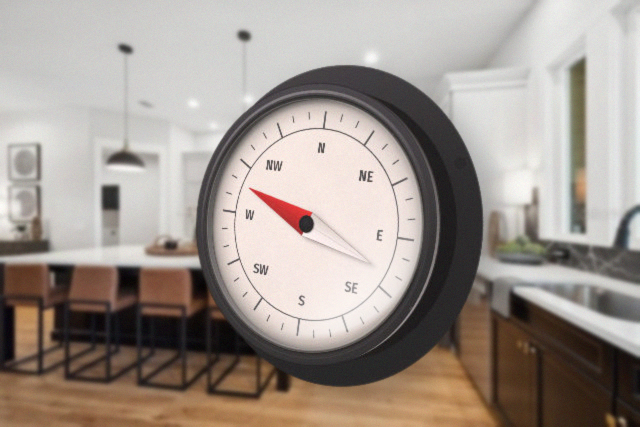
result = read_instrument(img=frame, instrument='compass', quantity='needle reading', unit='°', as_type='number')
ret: 290 °
